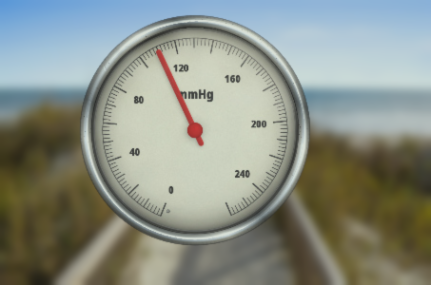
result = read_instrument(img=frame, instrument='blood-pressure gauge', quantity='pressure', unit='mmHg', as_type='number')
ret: 110 mmHg
